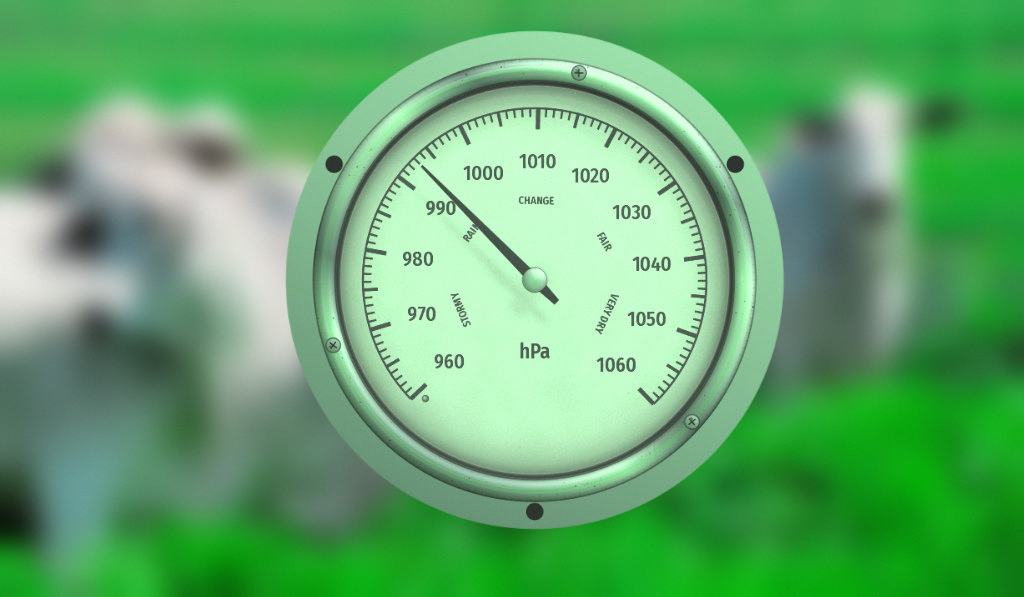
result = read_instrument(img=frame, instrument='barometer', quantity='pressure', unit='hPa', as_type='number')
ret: 993 hPa
